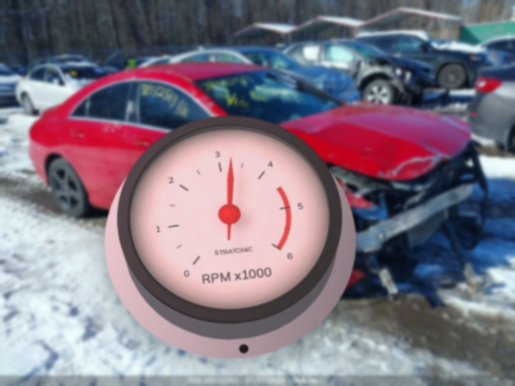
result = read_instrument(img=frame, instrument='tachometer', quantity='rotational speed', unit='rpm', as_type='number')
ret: 3250 rpm
